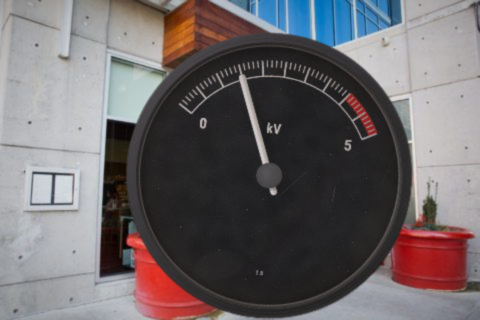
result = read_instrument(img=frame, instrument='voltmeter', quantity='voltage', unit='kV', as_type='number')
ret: 1.5 kV
